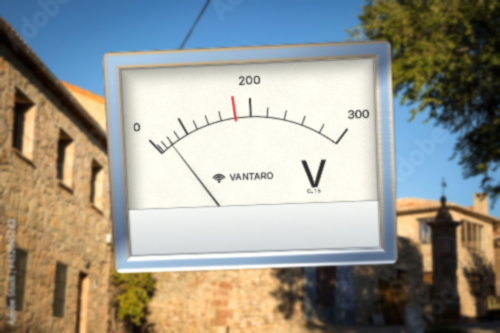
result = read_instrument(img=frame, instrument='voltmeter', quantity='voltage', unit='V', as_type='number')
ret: 60 V
